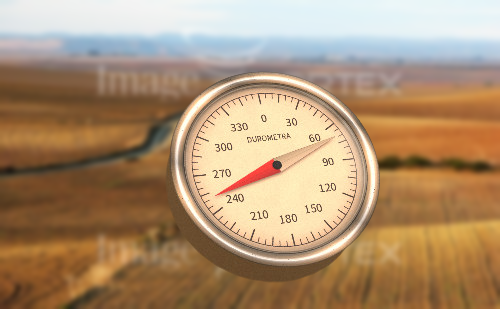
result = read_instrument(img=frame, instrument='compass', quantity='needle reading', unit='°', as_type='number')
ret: 250 °
